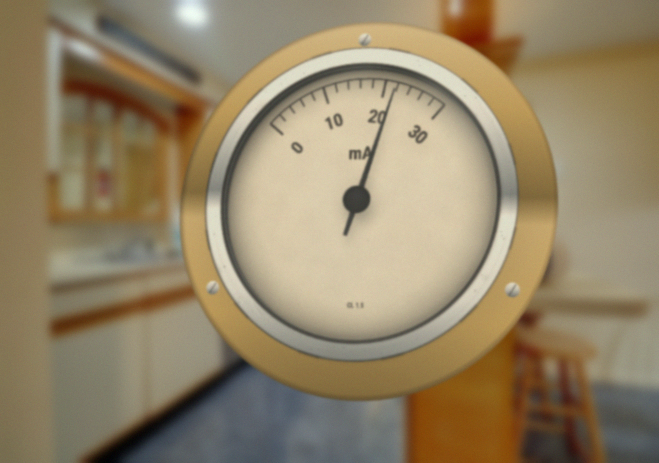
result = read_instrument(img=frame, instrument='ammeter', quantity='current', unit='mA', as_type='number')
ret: 22 mA
